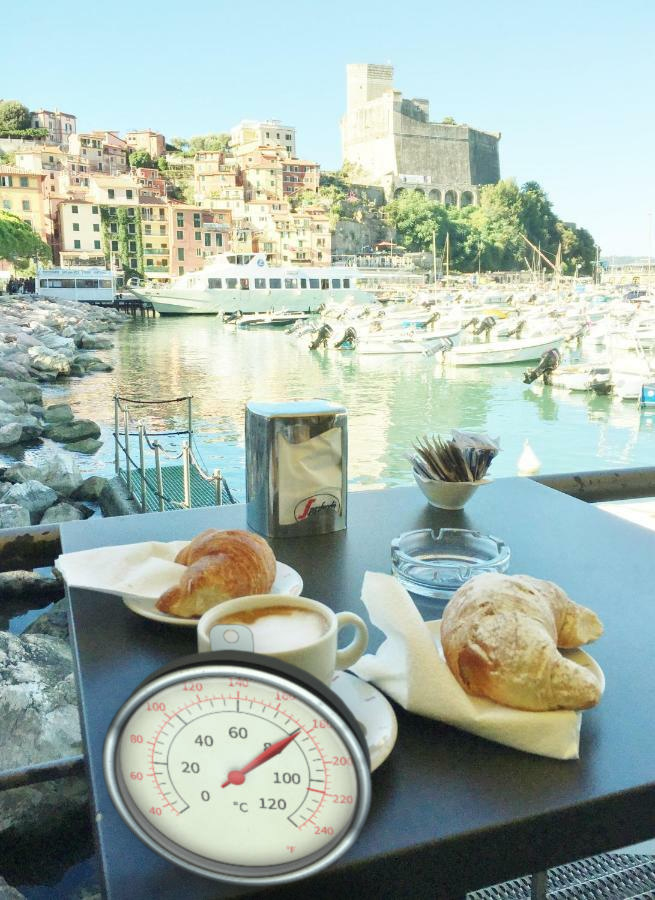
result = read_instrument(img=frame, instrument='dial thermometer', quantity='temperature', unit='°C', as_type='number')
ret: 80 °C
